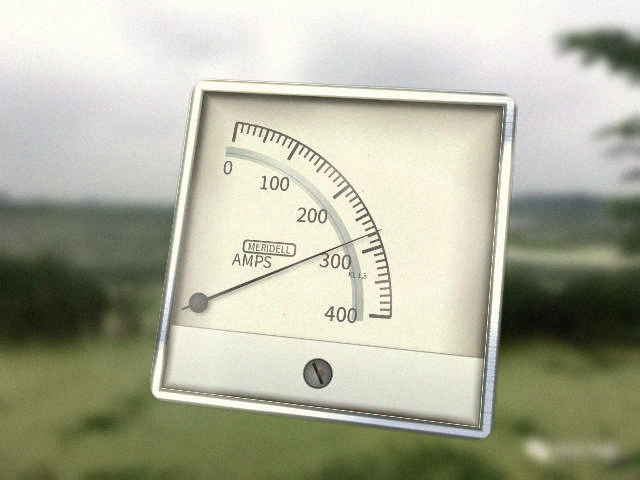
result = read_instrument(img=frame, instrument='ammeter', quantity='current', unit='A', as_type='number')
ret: 280 A
